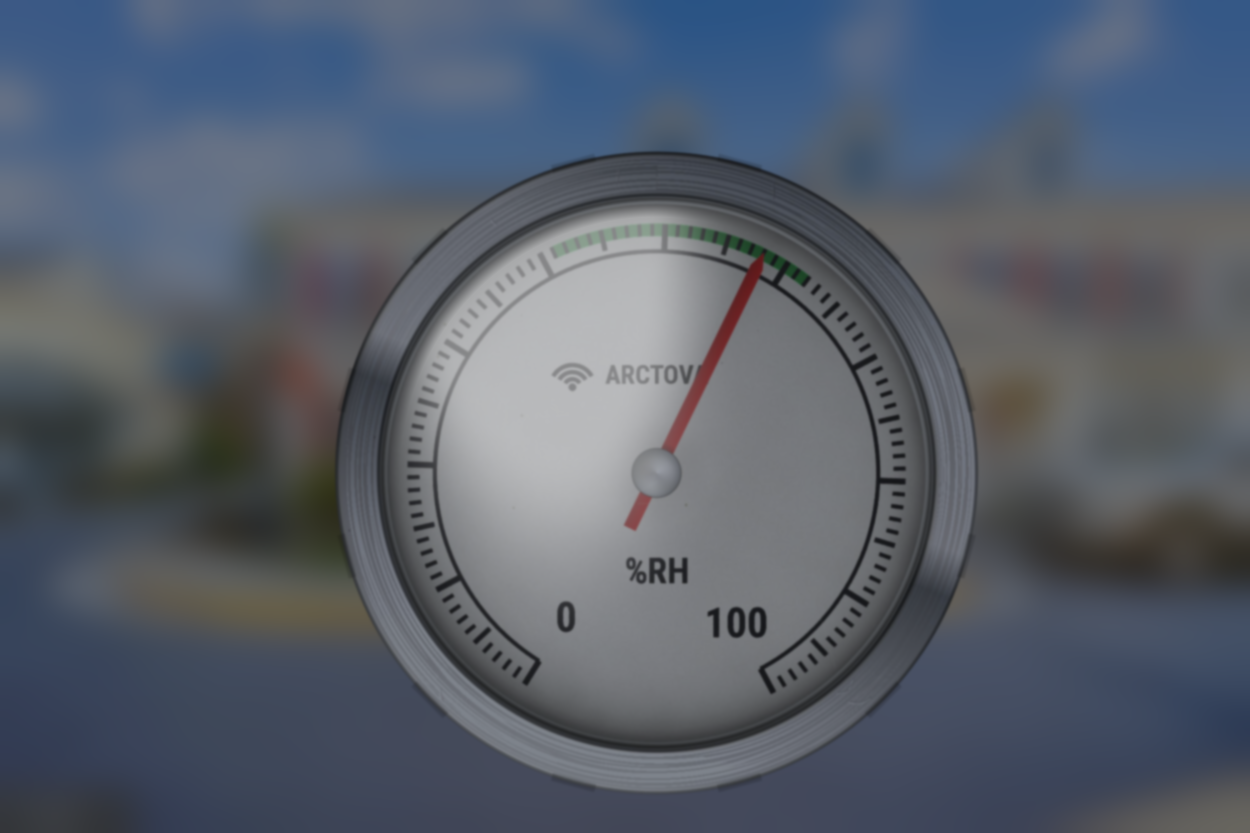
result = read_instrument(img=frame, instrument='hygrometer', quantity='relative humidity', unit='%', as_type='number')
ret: 58 %
